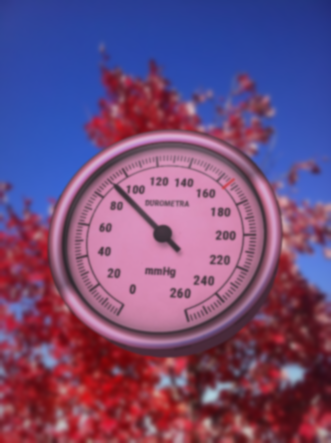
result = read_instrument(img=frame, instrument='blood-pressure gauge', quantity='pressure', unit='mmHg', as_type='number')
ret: 90 mmHg
